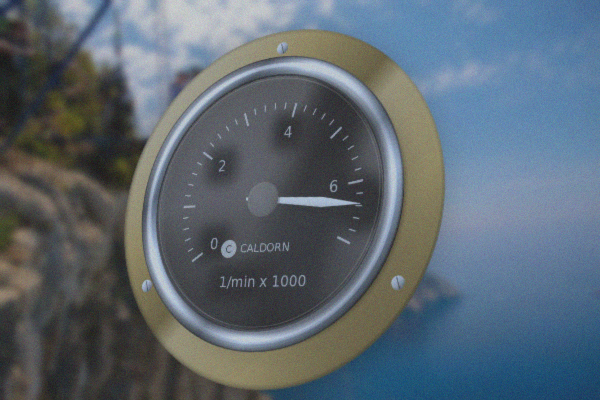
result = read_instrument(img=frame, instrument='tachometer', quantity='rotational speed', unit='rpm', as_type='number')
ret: 6400 rpm
